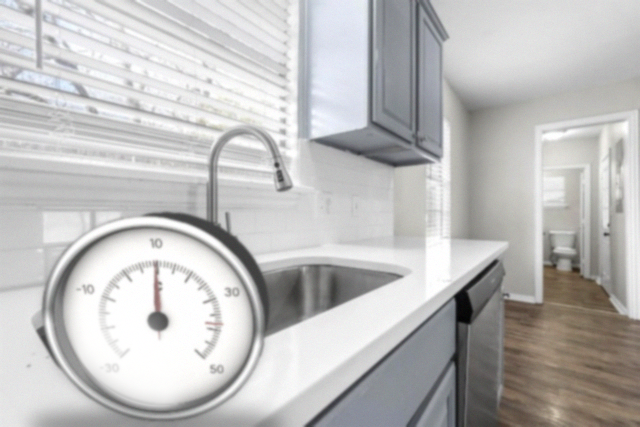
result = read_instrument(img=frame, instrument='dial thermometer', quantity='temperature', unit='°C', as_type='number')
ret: 10 °C
